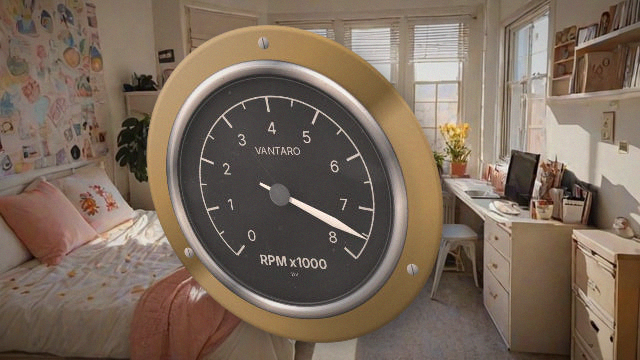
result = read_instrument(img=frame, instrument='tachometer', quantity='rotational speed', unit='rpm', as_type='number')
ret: 7500 rpm
